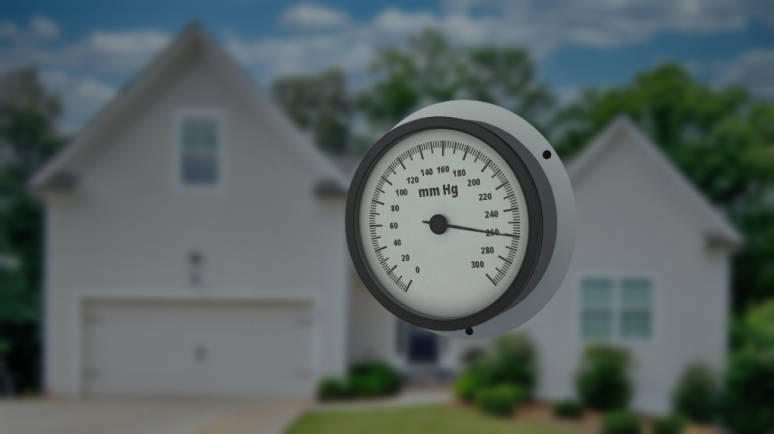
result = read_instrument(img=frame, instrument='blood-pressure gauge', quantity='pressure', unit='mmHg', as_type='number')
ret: 260 mmHg
